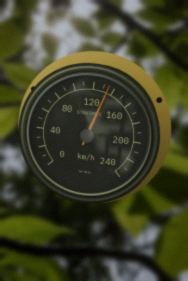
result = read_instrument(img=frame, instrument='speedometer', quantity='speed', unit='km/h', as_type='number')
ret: 135 km/h
